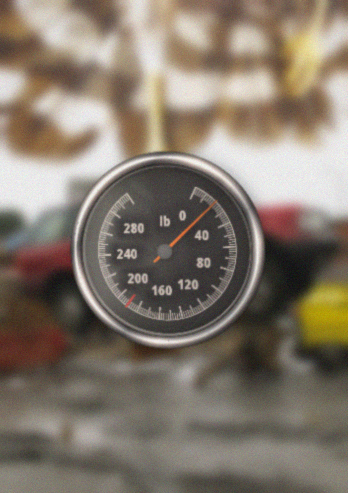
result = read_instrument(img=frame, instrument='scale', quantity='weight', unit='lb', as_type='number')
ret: 20 lb
